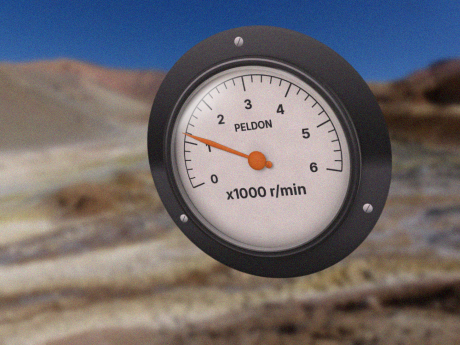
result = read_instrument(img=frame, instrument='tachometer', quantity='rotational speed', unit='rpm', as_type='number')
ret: 1200 rpm
